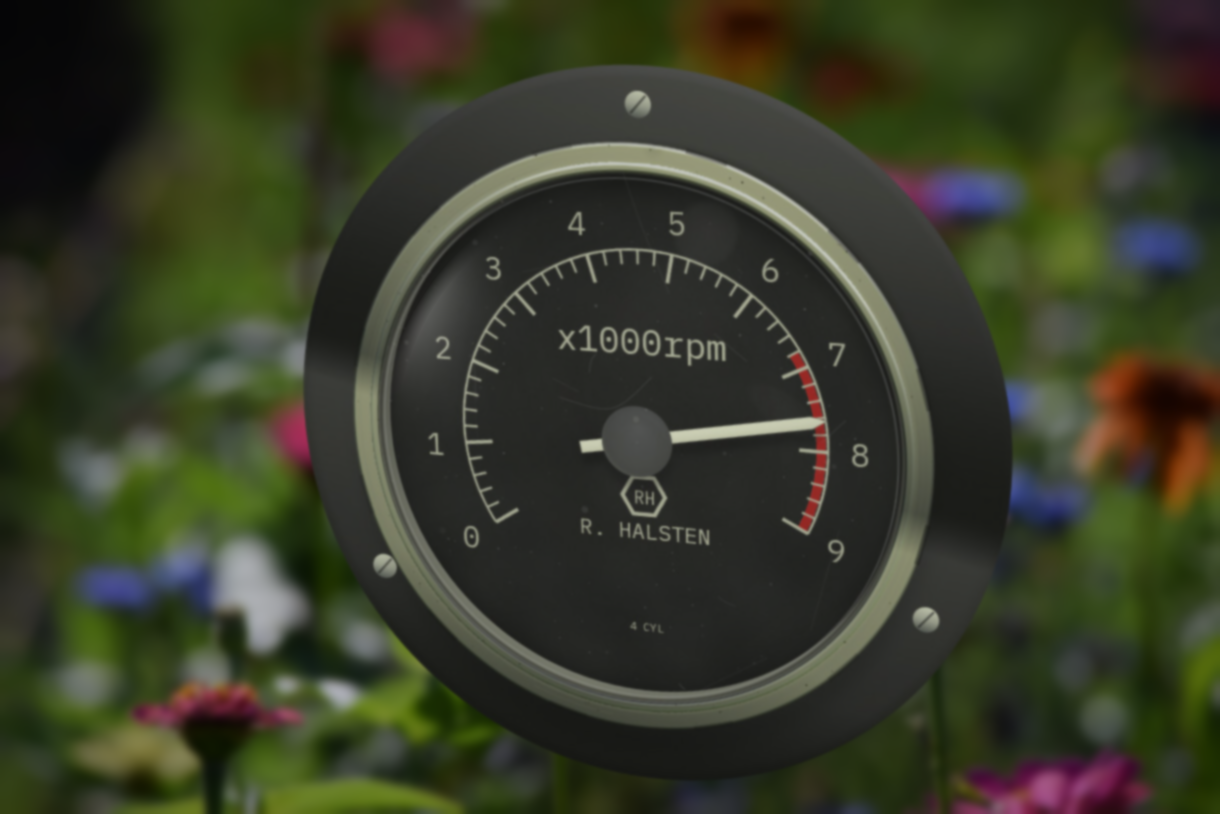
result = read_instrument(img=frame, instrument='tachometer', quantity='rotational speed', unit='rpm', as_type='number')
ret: 7600 rpm
